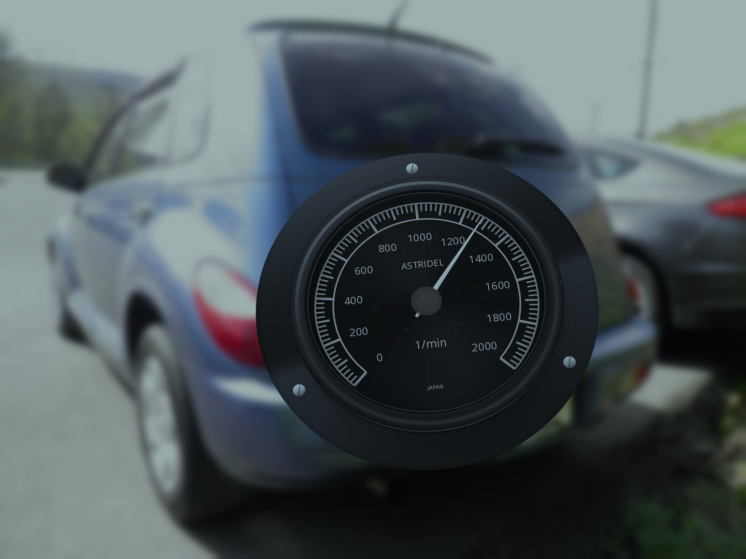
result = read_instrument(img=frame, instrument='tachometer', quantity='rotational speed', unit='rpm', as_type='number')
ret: 1280 rpm
